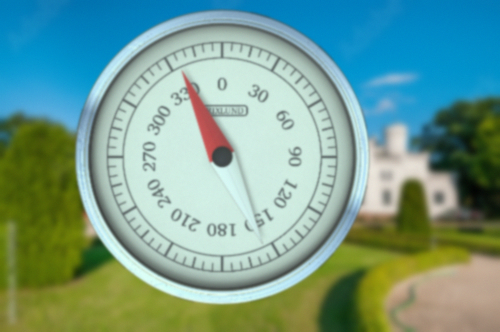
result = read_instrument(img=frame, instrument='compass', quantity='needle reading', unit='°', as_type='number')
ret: 335 °
